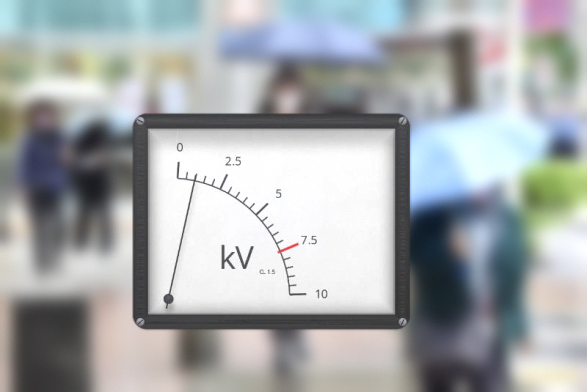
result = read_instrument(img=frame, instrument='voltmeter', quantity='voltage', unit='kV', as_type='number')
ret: 1 kV
